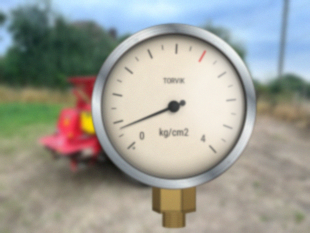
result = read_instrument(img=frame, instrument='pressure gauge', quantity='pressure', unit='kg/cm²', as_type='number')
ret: 0.3 kg/cm²
